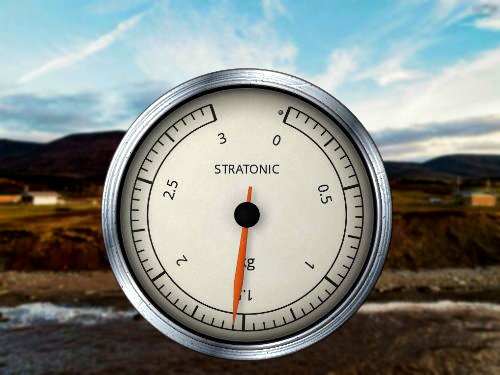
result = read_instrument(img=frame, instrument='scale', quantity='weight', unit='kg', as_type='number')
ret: 1.55 kg
